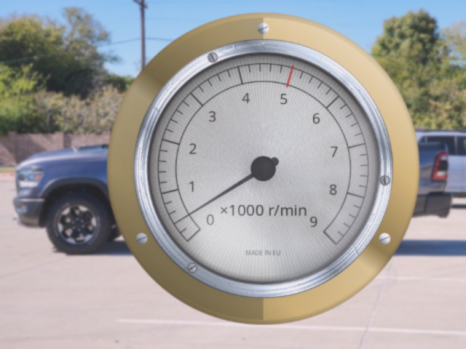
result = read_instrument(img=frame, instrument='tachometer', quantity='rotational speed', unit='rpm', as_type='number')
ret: 400 rpm
